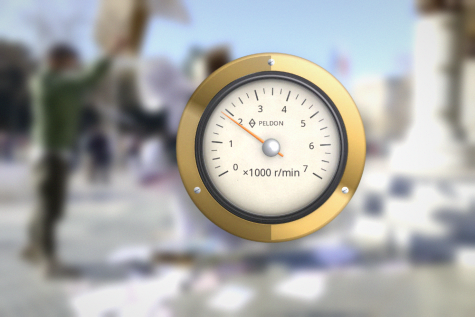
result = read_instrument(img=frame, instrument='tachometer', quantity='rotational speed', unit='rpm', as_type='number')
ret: 1875 rpm
